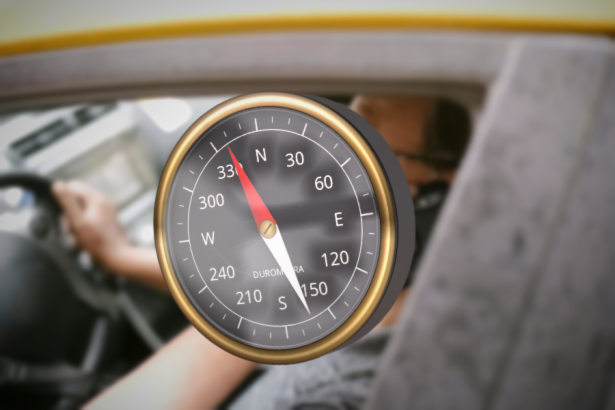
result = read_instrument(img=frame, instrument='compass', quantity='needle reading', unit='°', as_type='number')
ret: 340 °
